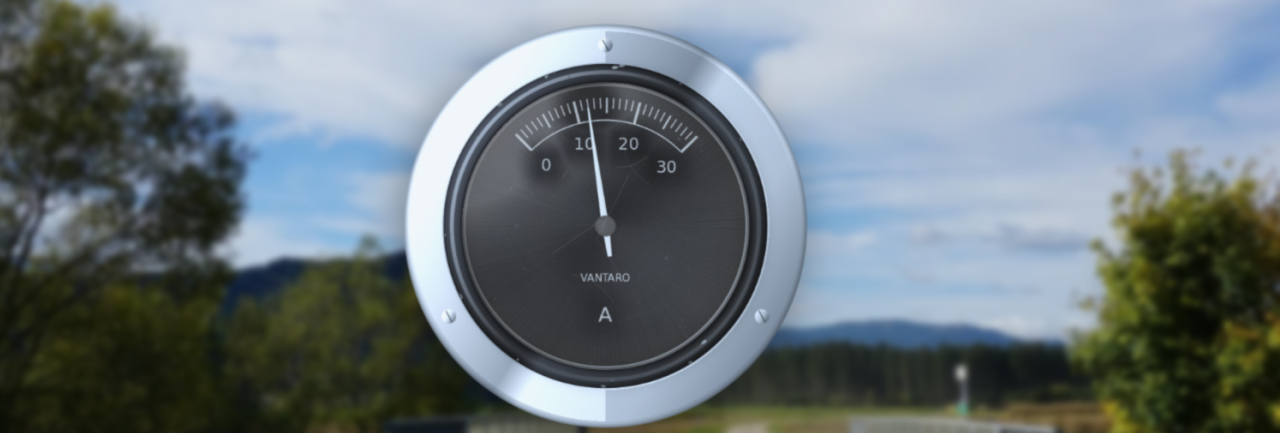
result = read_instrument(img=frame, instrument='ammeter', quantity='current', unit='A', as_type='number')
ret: 12 A
